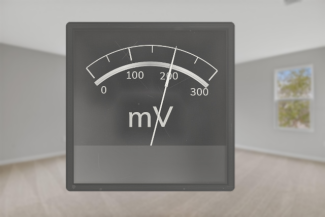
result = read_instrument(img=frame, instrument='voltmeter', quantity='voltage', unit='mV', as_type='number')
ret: 200 mV
